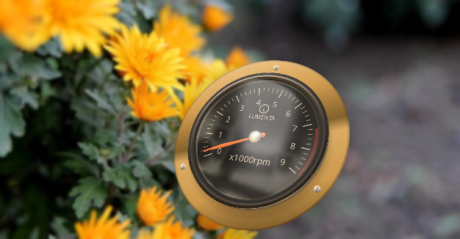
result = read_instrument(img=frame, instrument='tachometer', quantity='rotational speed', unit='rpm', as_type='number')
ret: 200 rpm
